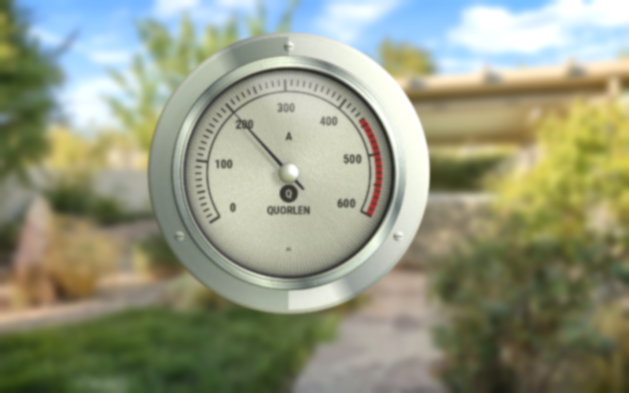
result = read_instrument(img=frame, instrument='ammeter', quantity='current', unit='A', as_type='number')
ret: 200 A
